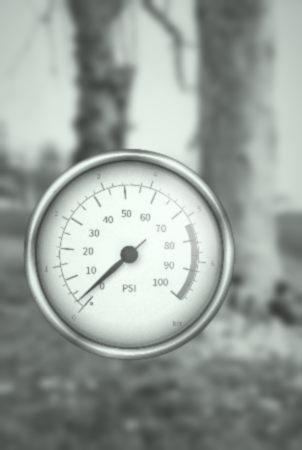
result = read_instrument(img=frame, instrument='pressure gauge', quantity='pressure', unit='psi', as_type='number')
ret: 2.5 psi
